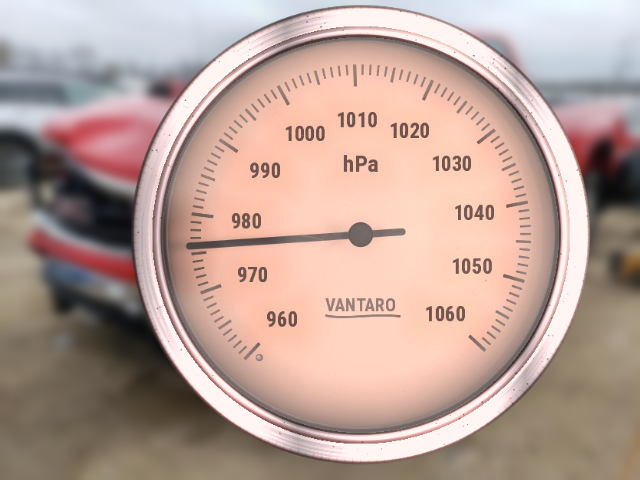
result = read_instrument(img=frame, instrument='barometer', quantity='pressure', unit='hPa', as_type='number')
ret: 976 hPa
